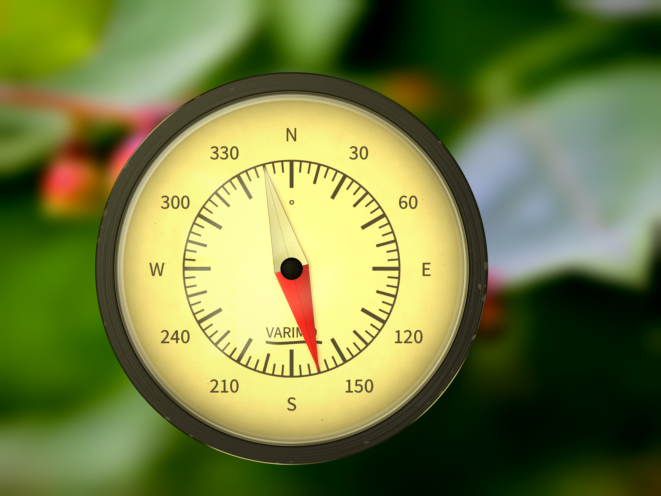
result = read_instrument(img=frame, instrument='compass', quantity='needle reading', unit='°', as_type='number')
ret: 165 °
